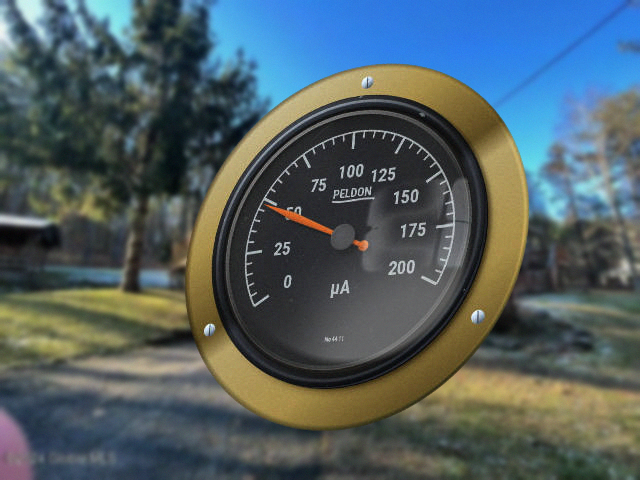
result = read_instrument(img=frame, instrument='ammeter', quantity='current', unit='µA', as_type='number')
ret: 47.5 µA
